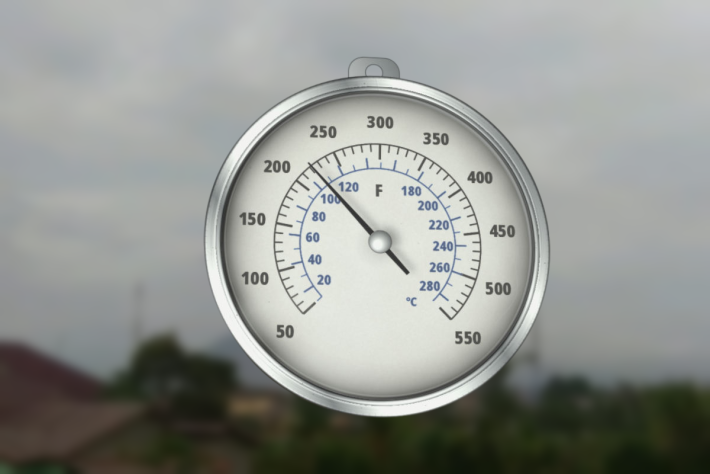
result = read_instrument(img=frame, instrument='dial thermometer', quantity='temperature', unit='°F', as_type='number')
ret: 220 °F
